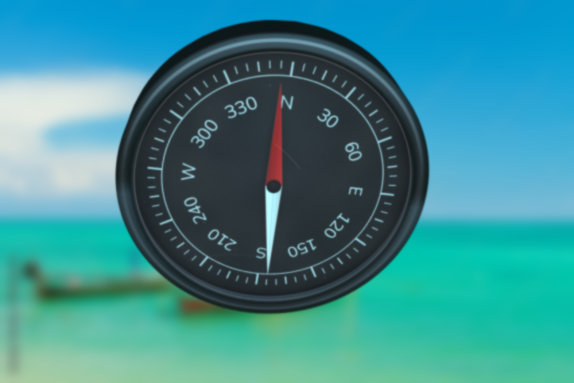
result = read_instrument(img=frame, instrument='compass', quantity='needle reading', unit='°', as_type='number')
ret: 355 °
